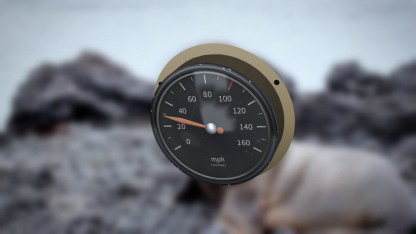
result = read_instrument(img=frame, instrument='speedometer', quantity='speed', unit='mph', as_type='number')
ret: 30 mph
